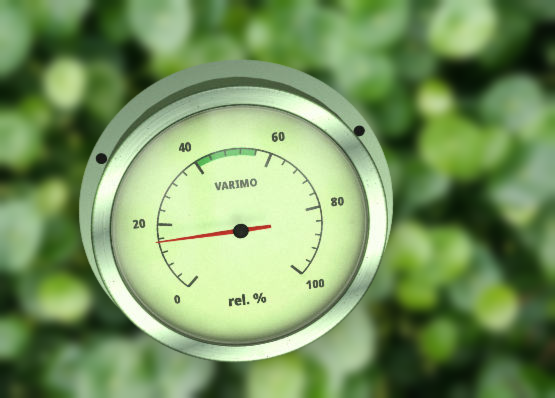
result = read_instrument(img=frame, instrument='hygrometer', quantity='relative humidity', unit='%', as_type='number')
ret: 16 %
